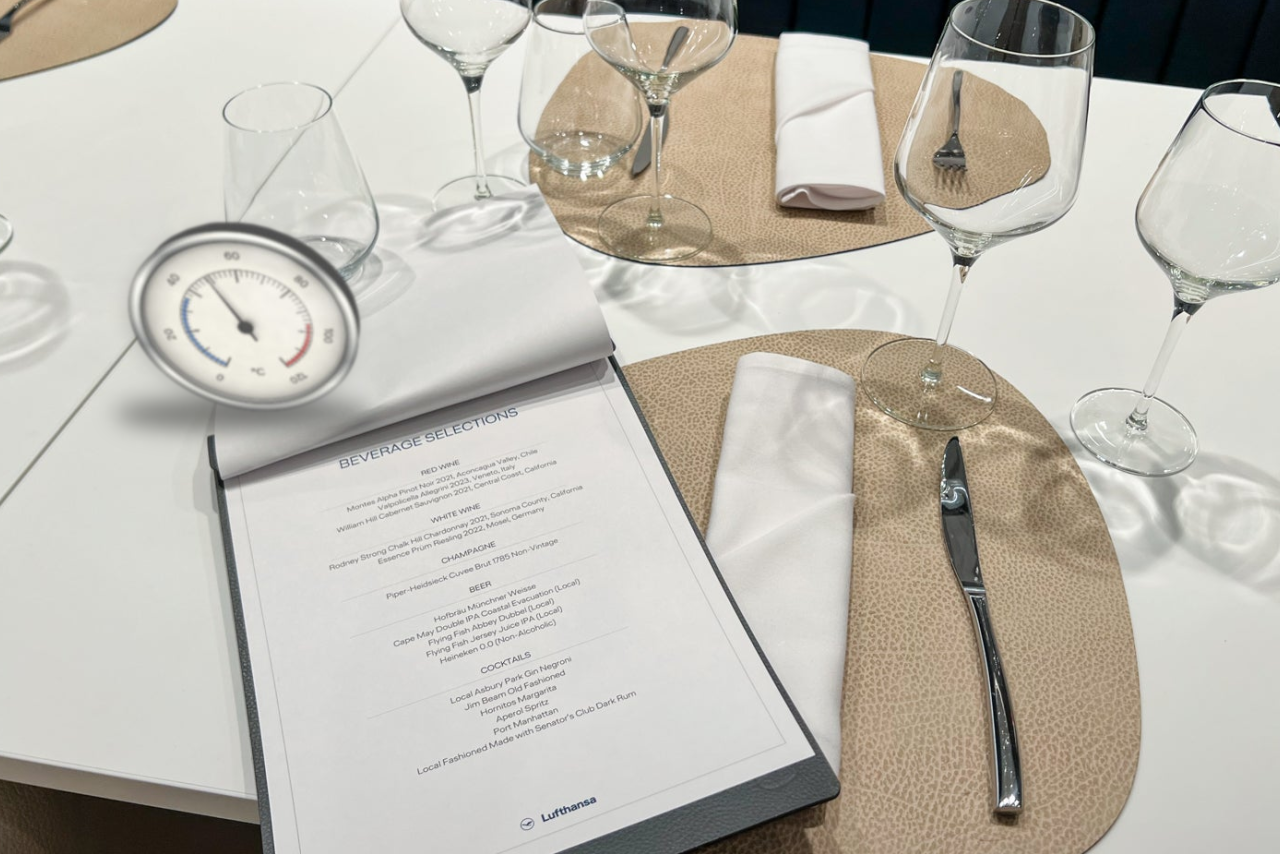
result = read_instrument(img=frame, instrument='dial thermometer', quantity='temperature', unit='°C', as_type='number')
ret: 50 °C
